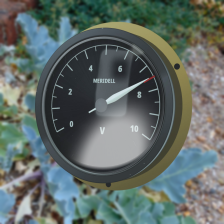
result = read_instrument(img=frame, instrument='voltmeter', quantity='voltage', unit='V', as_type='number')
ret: 7.5 V
